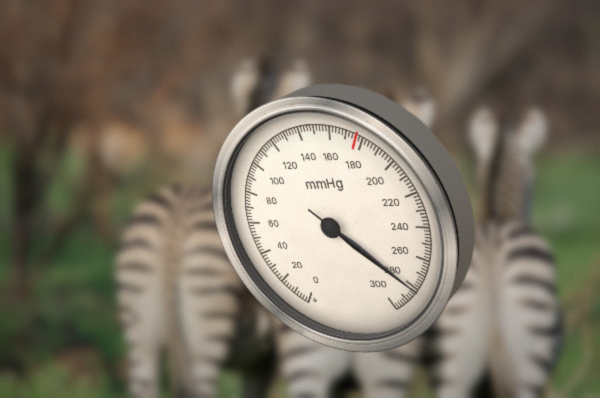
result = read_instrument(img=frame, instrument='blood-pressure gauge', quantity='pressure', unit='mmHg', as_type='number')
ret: 280 mmHg
